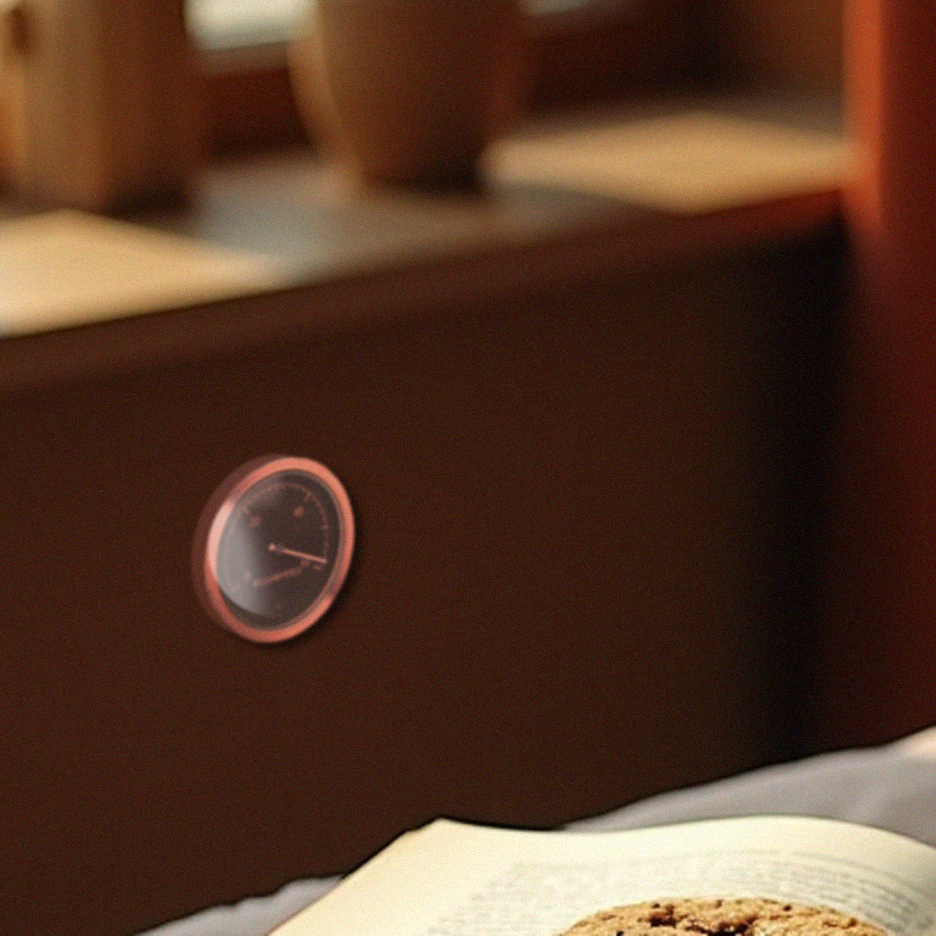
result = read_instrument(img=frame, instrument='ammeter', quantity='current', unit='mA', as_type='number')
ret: 58 mA
